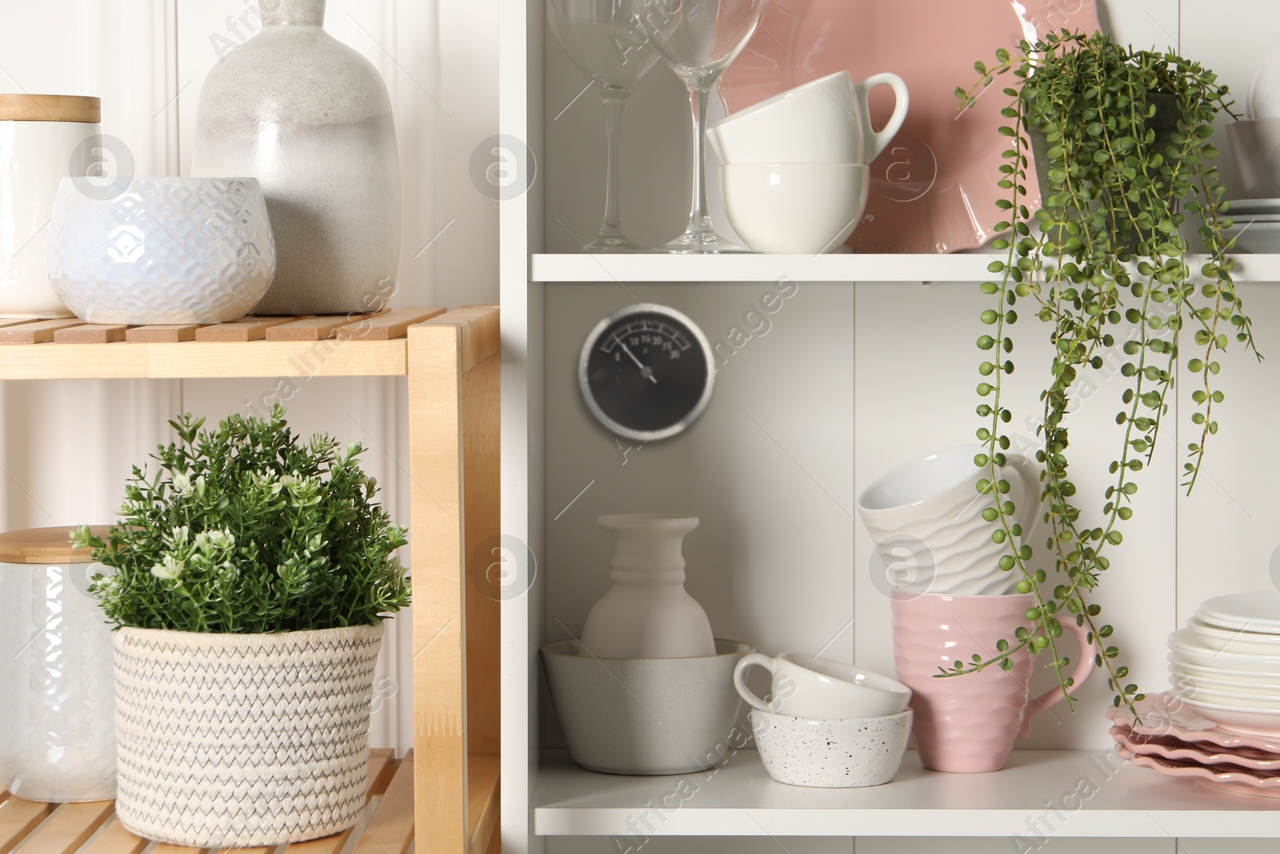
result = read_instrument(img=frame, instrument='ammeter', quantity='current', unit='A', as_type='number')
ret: 5 A
